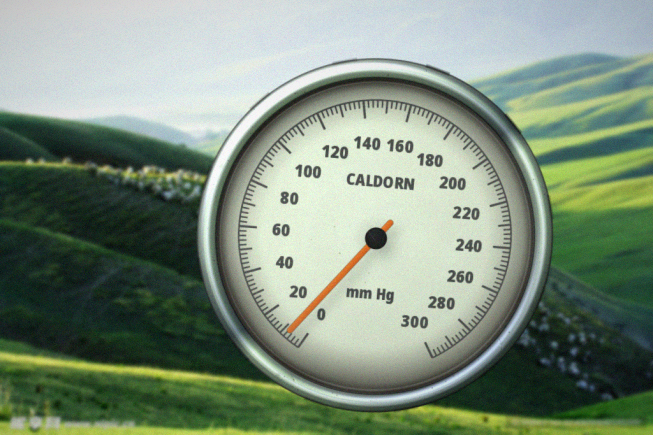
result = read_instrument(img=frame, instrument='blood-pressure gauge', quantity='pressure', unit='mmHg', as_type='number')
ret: 8 mmHg
